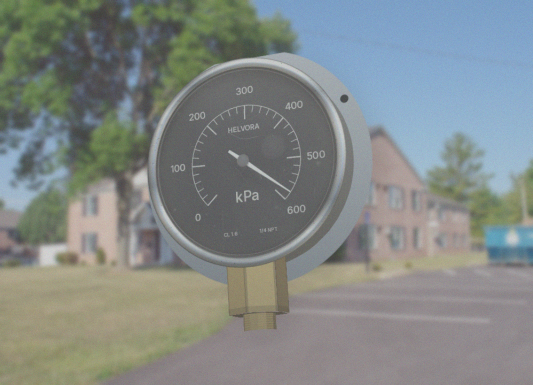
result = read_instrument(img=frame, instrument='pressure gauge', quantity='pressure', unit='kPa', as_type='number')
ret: 580 kPa
